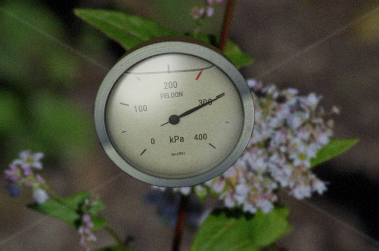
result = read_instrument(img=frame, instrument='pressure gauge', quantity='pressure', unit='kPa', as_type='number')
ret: 300 kPa
